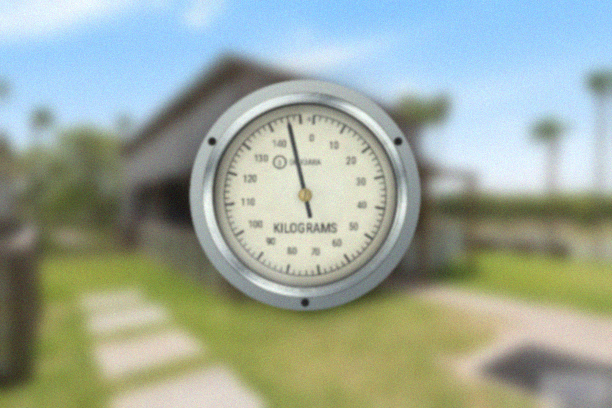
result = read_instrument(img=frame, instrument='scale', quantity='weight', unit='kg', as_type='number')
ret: 146 kg
